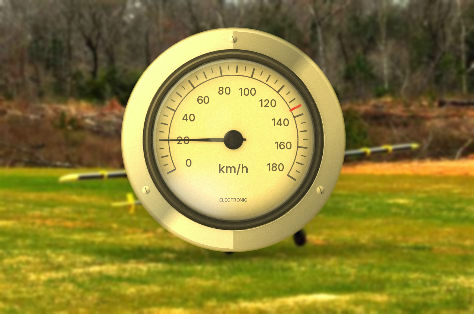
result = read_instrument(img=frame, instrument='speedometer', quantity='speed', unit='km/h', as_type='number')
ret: 20 km/h
